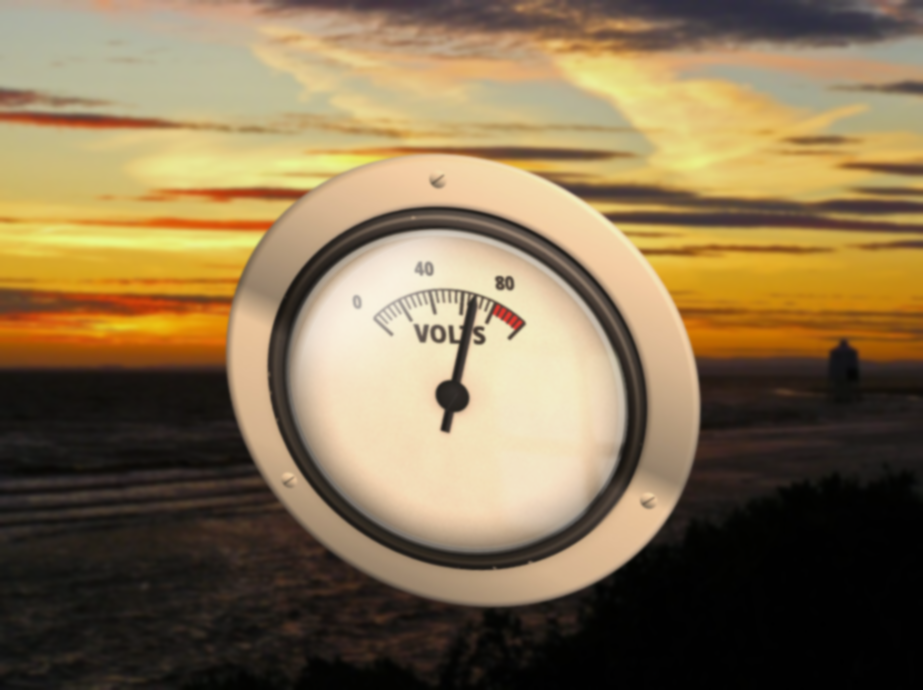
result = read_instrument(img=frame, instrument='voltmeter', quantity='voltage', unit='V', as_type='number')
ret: 68 V
